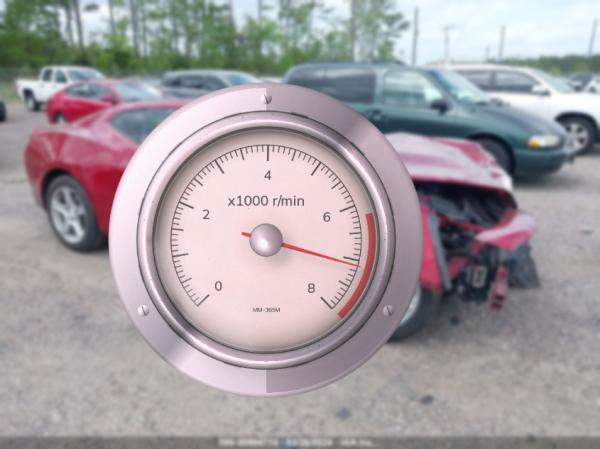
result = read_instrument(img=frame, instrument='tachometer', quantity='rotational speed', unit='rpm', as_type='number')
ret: 7100 rpm
